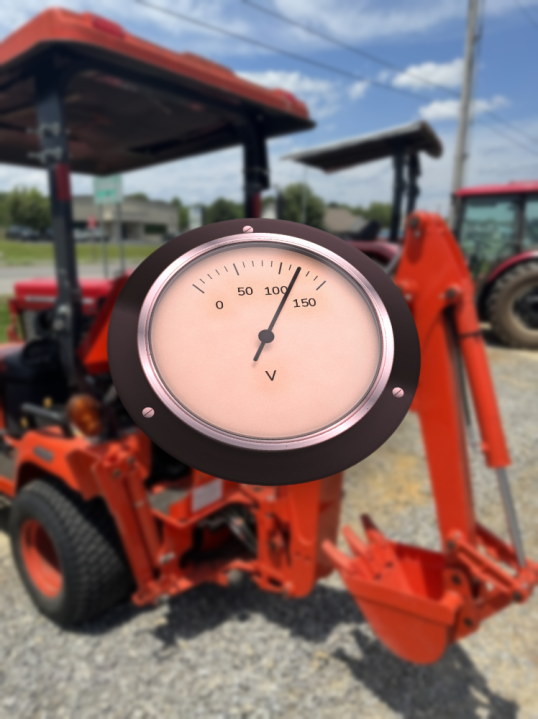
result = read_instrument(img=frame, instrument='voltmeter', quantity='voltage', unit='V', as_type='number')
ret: 120 V
